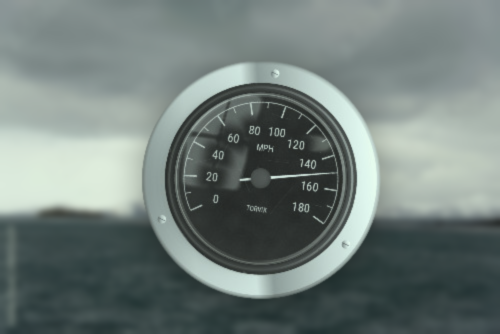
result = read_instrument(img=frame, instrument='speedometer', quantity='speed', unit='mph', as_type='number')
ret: 150 mph
